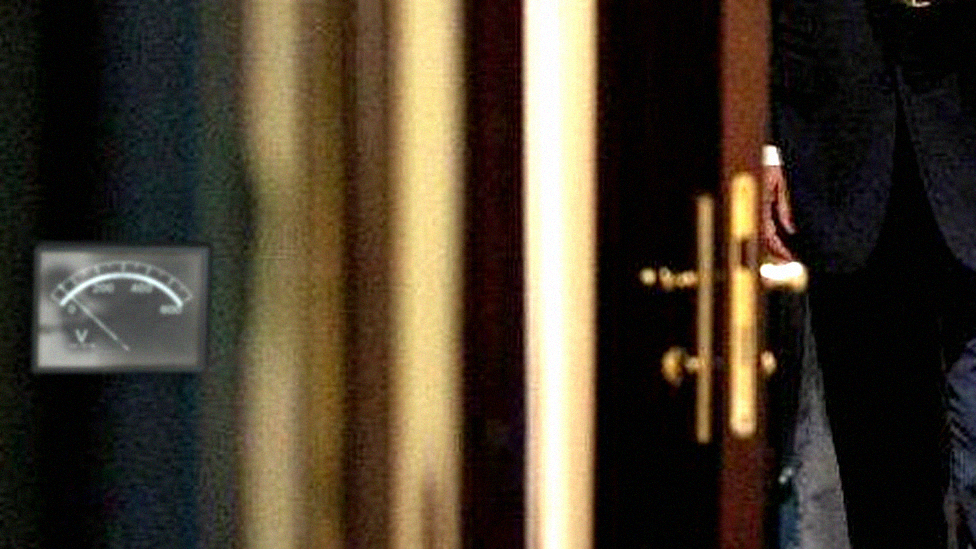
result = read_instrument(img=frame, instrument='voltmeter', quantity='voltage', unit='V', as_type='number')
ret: 50 V
